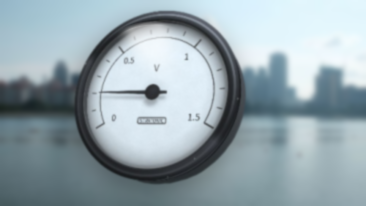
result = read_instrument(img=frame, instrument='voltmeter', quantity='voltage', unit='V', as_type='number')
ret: 0.2 V
